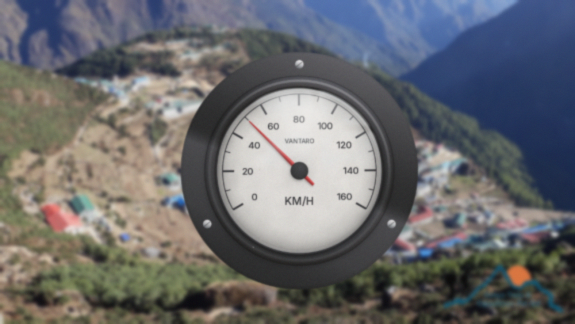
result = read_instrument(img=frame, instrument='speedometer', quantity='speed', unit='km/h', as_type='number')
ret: 50 km/h
